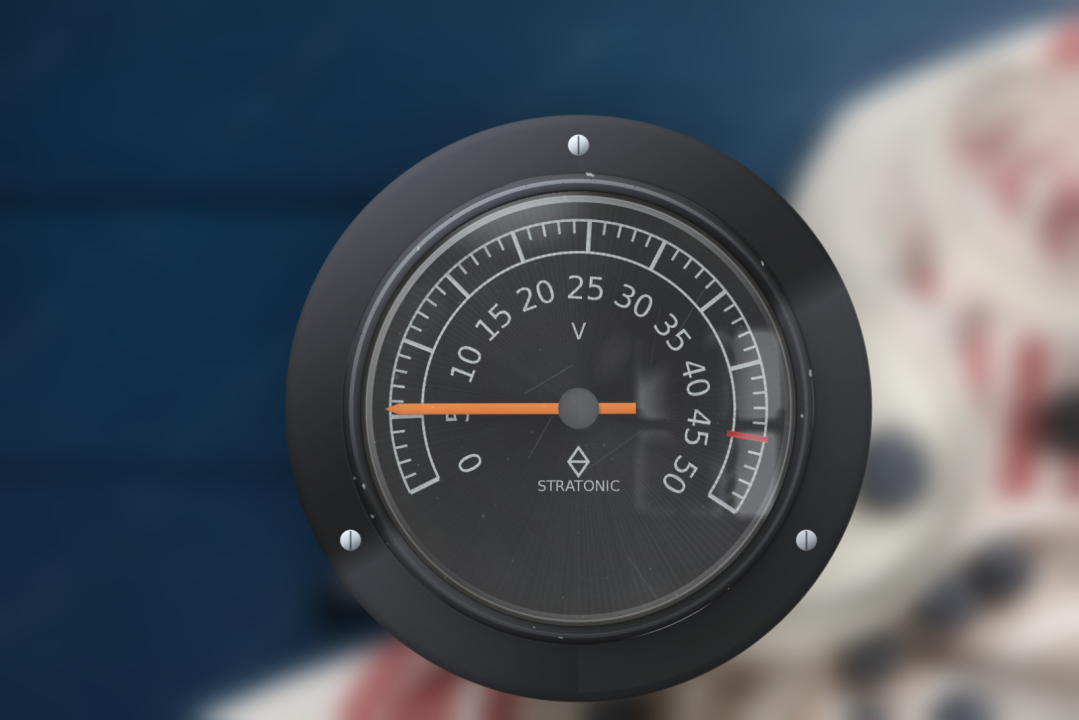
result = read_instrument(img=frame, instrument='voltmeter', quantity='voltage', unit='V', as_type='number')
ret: 5.5 V
